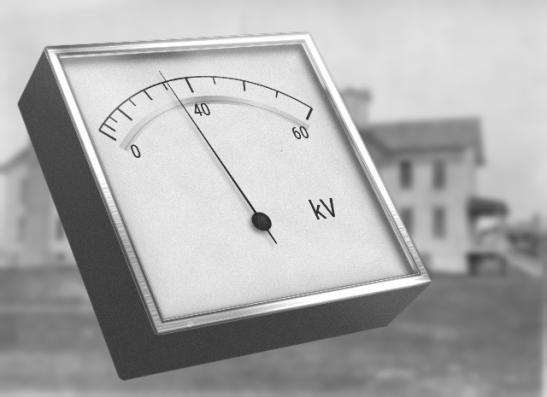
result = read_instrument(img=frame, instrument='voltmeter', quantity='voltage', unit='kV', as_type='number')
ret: 35 kV
